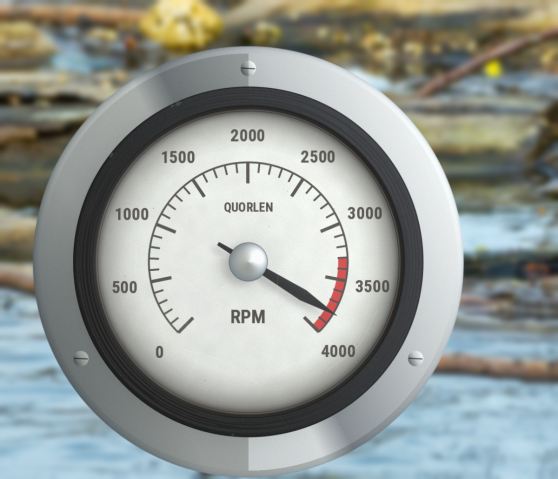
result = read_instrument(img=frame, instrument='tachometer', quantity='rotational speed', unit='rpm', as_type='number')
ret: 3800 rpm
